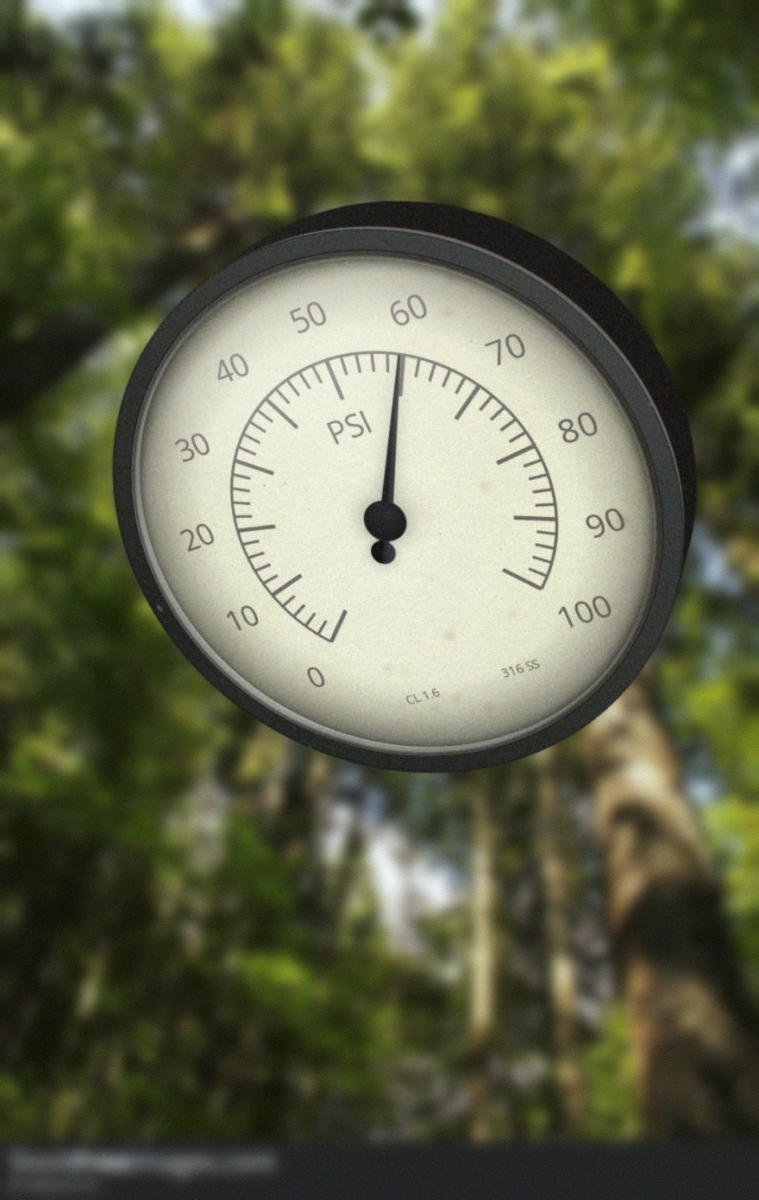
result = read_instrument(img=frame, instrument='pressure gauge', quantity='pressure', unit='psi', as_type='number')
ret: 60 psi
